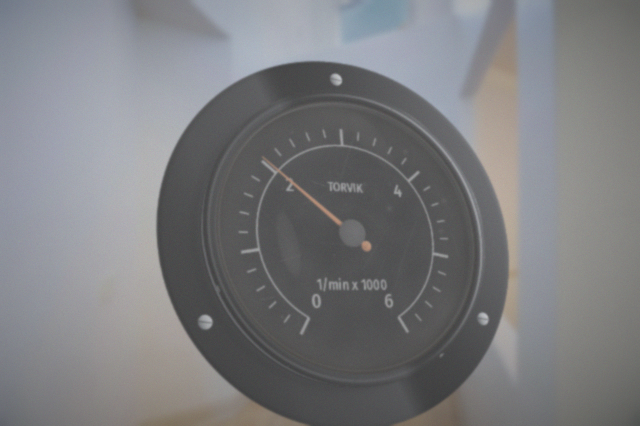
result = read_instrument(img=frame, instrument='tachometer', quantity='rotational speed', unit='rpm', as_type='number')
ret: 2000 rpm
